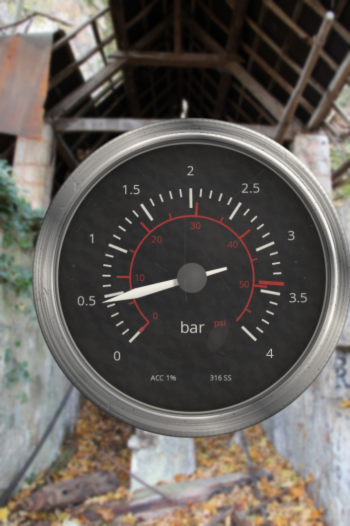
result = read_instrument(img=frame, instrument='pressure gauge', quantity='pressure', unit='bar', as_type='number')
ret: 0.45 bar
